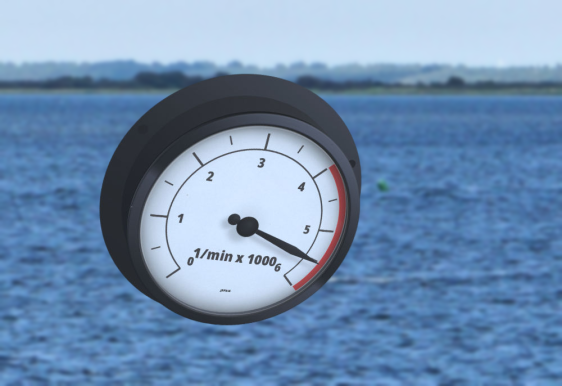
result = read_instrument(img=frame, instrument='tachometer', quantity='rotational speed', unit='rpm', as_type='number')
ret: 5500 rpm
